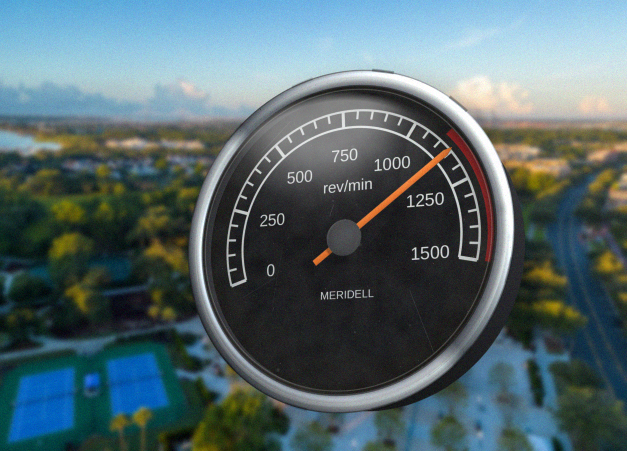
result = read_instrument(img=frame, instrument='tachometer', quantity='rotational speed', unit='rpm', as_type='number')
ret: 1150 rpm
